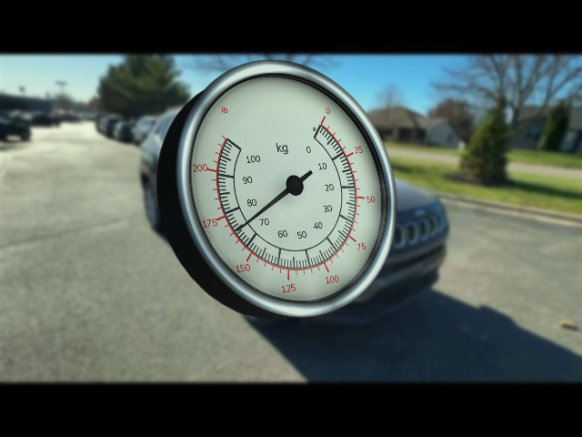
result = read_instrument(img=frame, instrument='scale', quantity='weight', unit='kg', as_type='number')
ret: 75 kg
